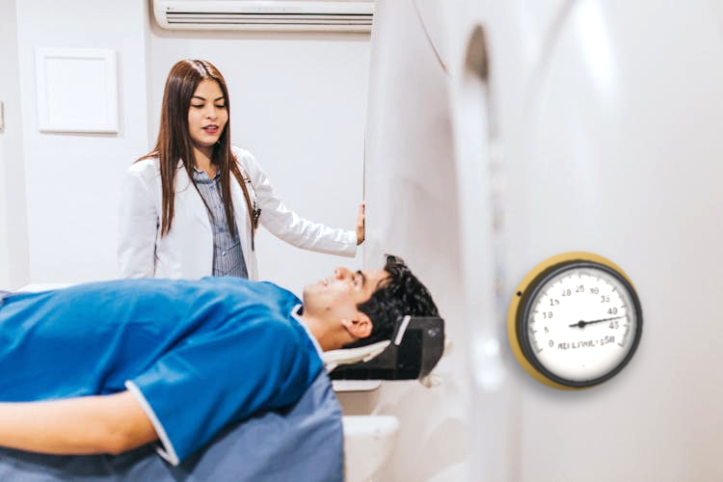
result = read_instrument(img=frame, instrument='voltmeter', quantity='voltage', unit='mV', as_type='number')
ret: 42.5 mV
